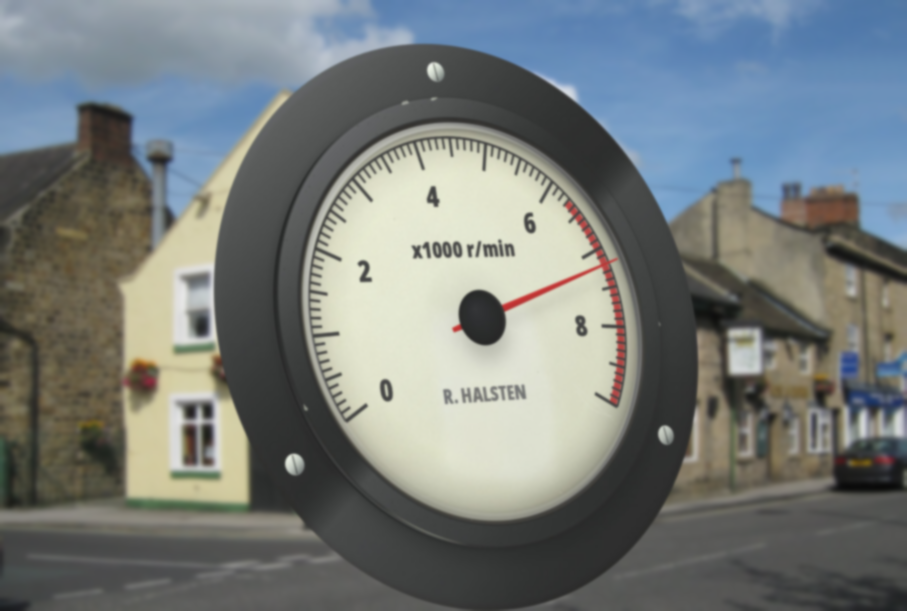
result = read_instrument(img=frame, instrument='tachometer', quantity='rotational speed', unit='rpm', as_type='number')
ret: 7200 rpm
